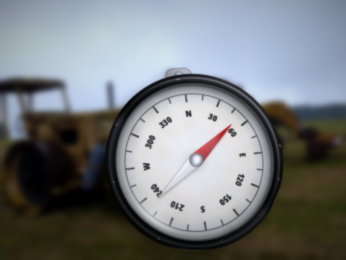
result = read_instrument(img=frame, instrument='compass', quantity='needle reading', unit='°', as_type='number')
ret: 52.5 °
